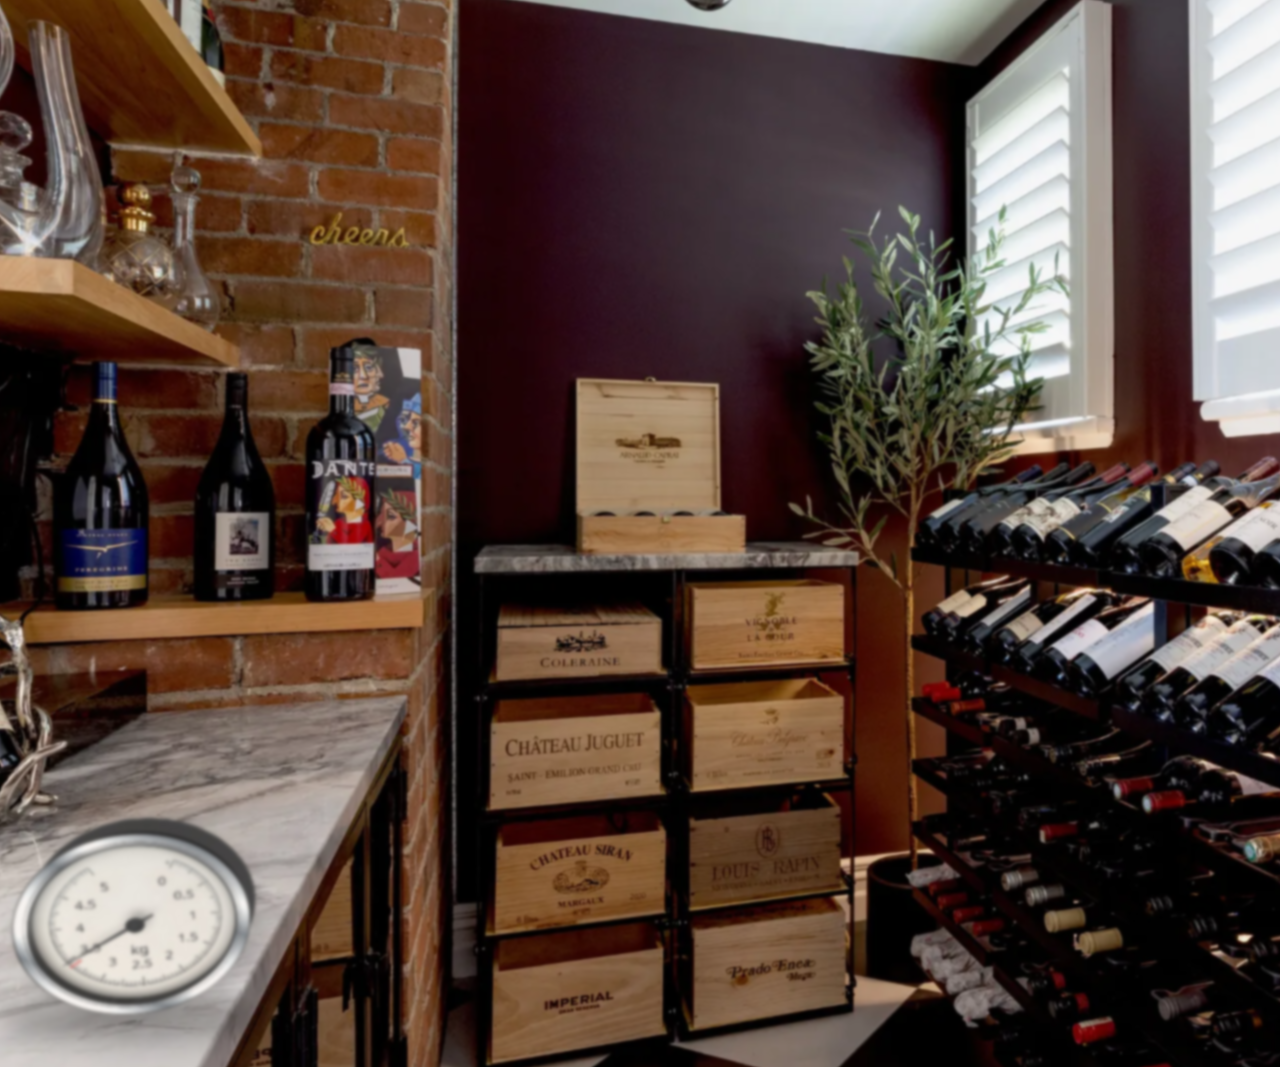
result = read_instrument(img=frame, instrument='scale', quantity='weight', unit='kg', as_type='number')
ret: 3.5 kg
